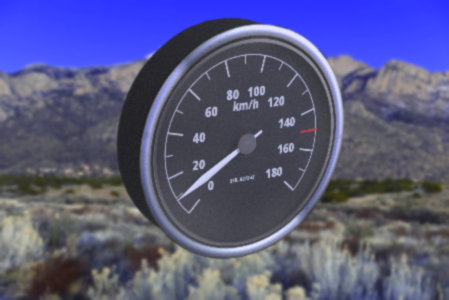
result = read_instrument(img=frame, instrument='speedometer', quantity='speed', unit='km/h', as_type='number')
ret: 10 km/h
